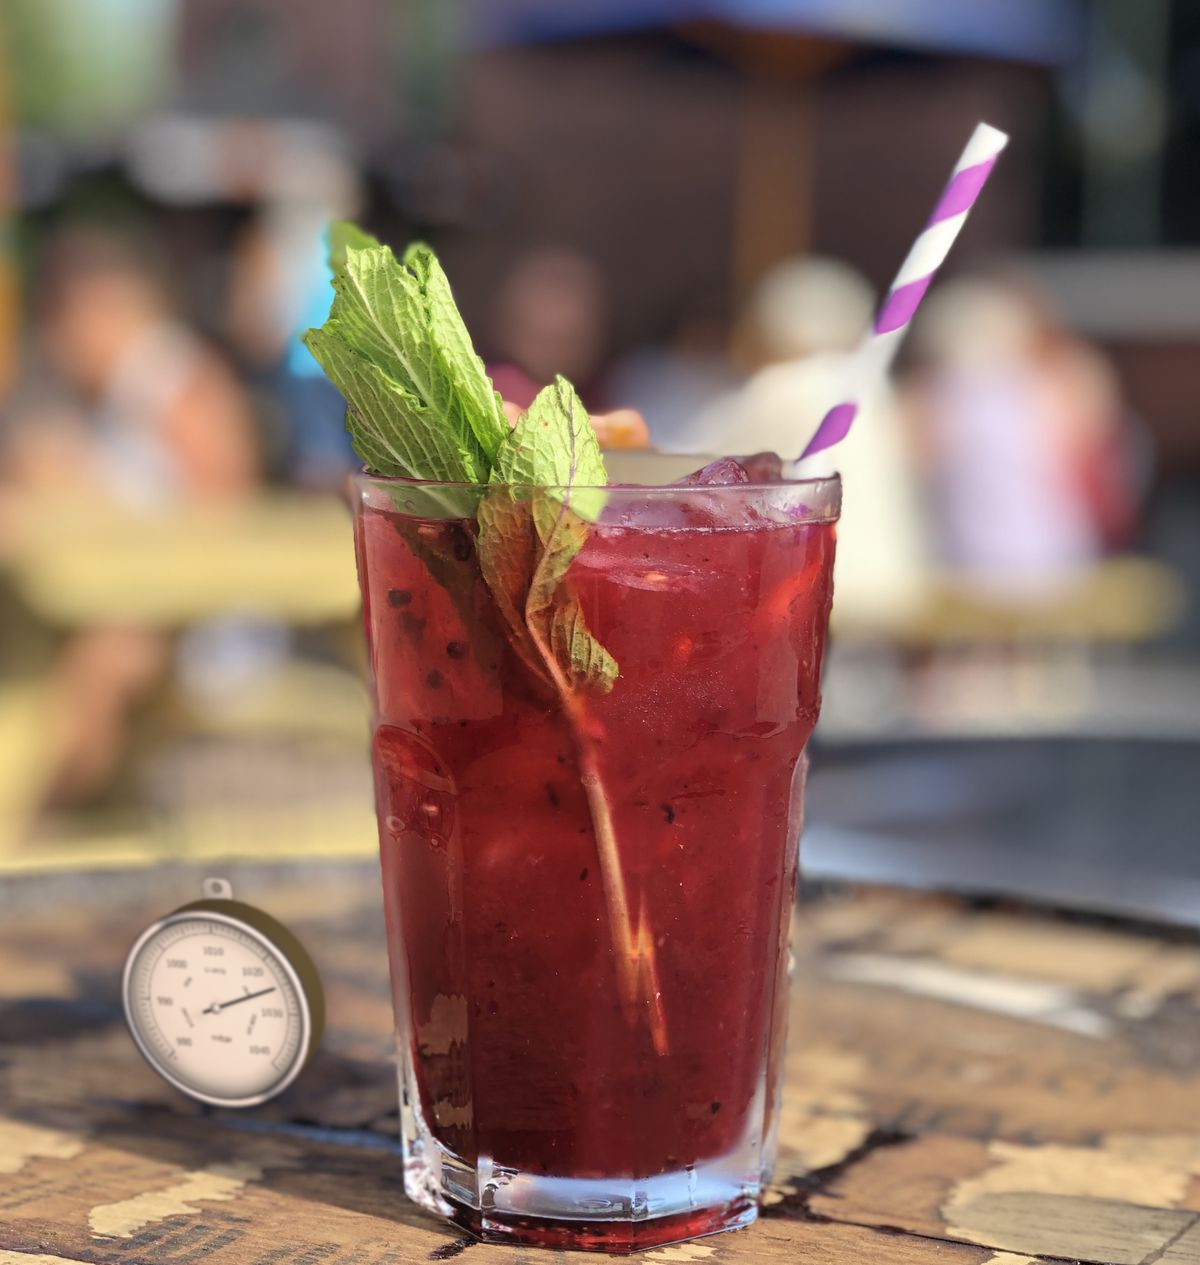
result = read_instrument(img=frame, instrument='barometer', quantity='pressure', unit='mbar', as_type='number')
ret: 1025 mbar
